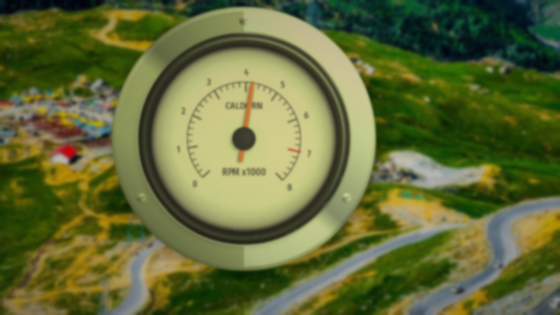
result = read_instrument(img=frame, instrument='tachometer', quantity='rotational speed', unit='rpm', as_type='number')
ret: 4200 rpm
